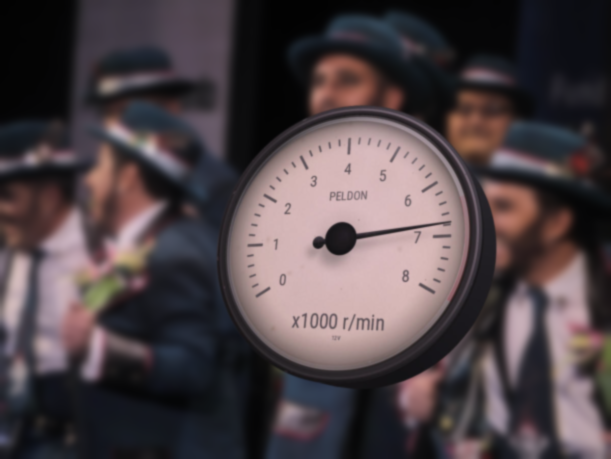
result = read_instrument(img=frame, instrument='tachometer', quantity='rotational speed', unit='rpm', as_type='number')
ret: 6800 rpm
